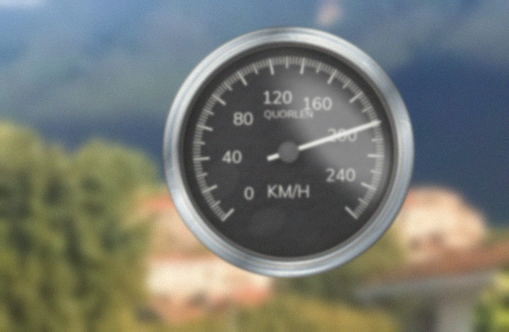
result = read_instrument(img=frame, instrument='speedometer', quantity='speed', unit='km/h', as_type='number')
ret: 200 km/h
